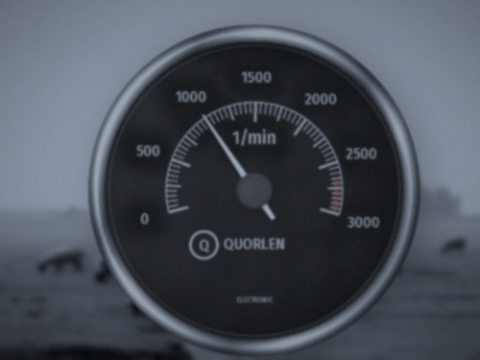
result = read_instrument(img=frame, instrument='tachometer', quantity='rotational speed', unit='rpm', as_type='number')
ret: 1000 rpm
